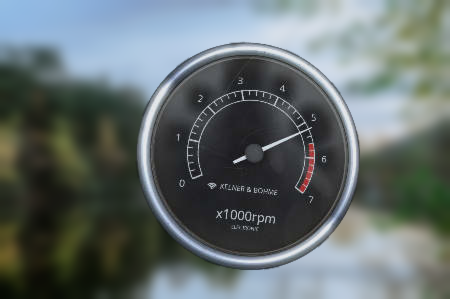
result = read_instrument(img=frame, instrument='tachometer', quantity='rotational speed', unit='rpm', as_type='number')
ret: 5200 rpm
